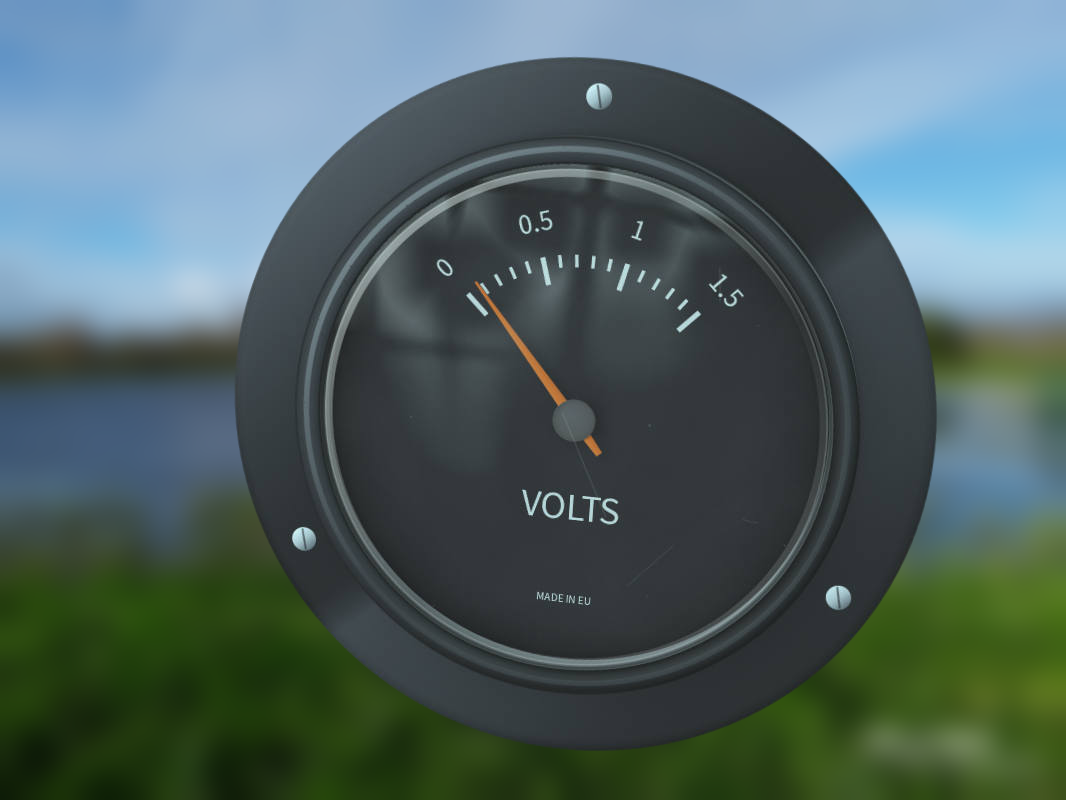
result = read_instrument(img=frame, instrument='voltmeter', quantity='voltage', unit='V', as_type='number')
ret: 0.1 V
